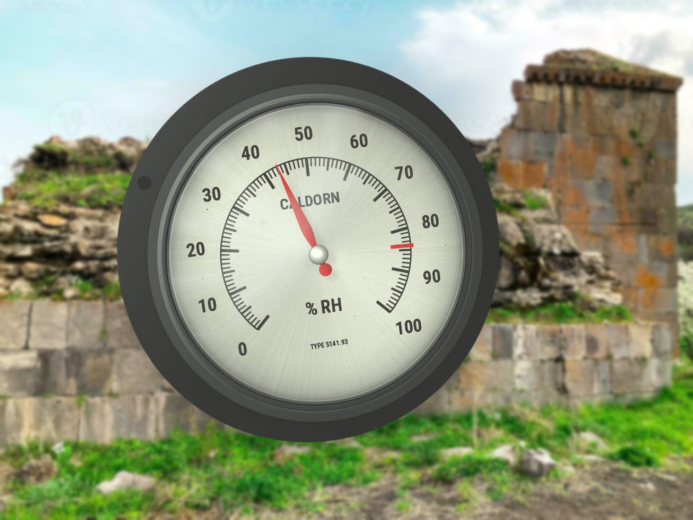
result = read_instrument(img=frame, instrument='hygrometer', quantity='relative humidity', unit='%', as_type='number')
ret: 43 %
